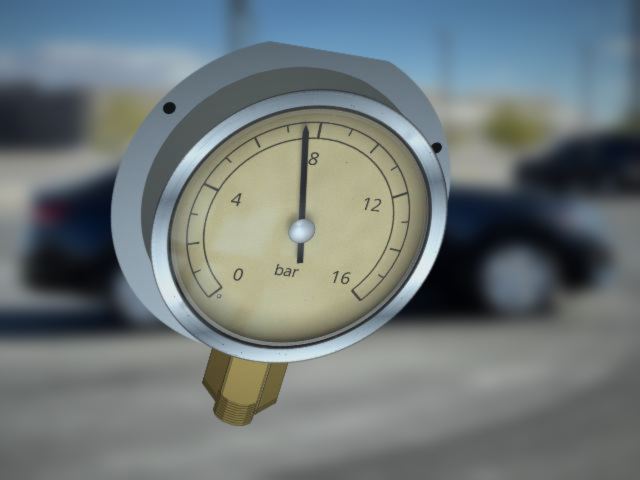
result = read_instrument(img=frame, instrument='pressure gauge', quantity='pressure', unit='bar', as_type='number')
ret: 7.5 bar
